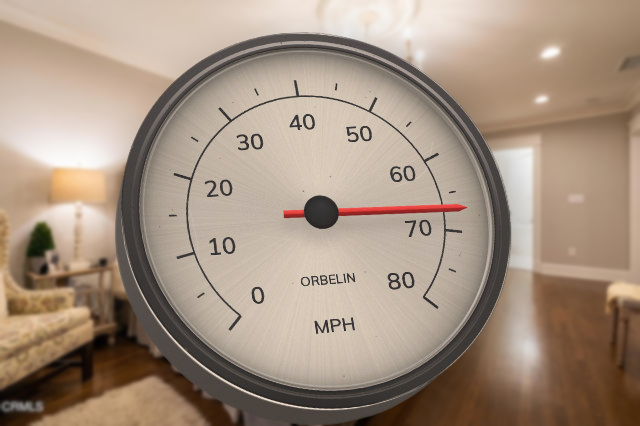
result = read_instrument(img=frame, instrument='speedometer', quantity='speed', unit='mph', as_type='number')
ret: 67.5 mph
